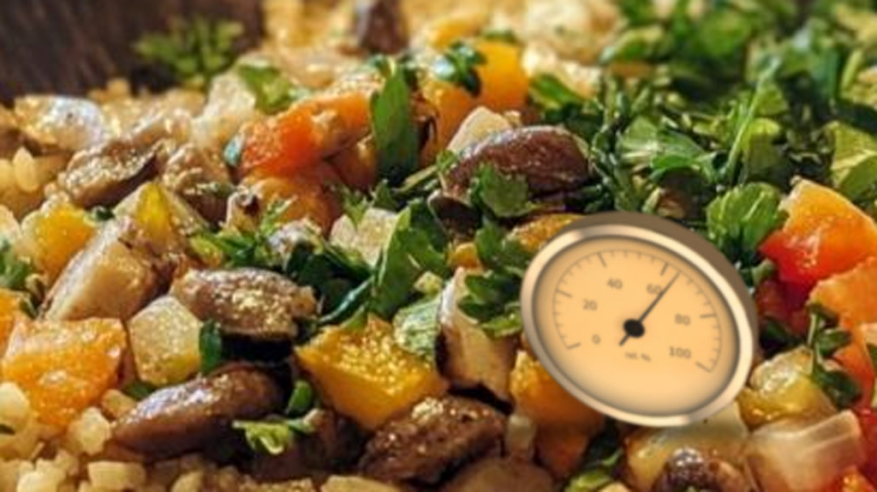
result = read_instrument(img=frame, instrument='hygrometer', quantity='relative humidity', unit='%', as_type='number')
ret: 64 %
